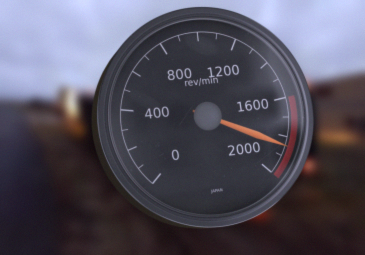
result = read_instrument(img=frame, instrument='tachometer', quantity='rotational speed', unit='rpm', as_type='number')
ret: 1850 rpm
